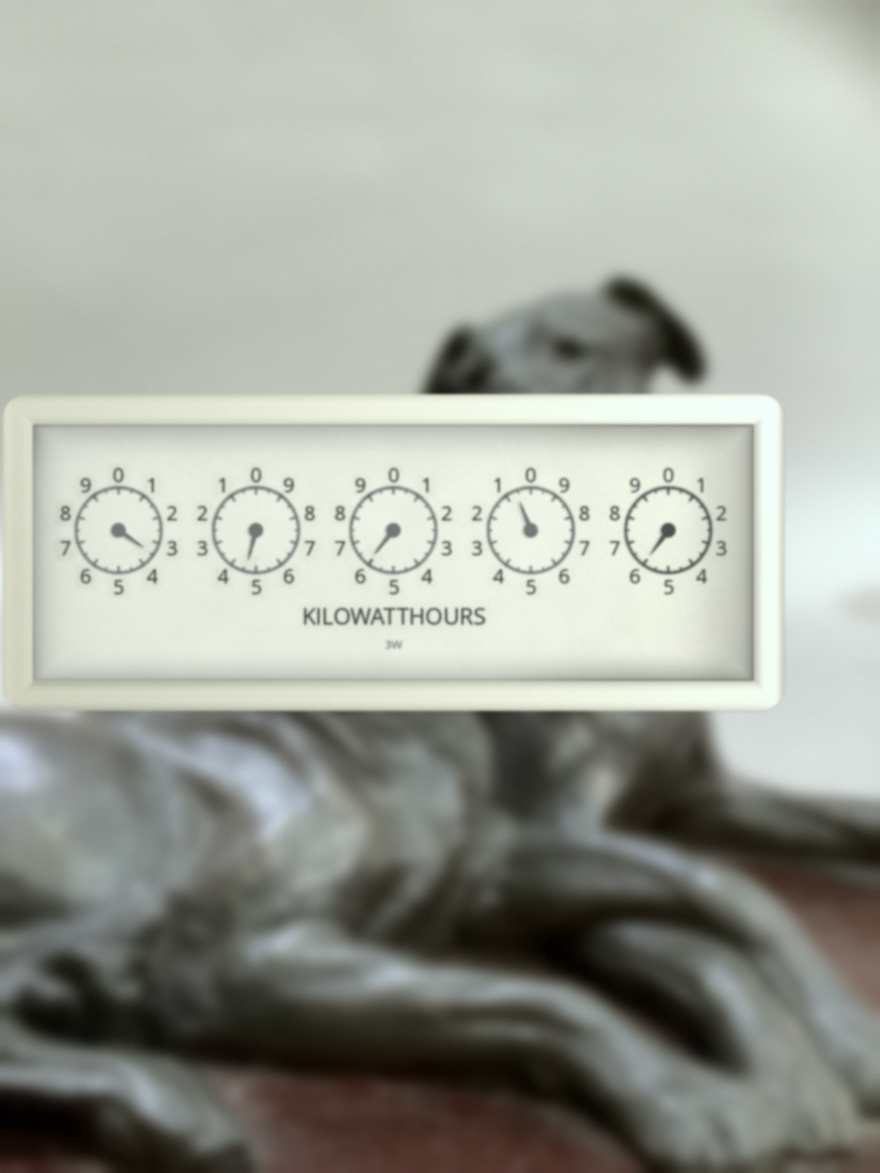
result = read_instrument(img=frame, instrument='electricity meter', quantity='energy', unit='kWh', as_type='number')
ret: 34606 kWh
